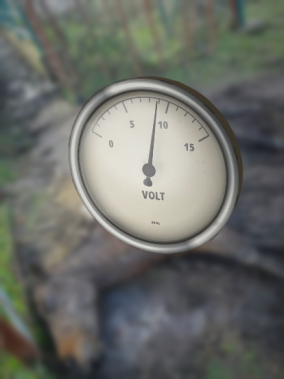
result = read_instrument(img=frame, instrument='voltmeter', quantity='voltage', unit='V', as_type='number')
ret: 9 V
